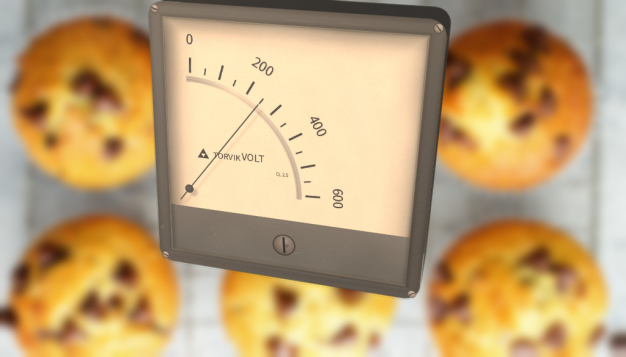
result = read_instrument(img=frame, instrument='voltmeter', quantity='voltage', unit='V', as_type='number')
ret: 250 V
